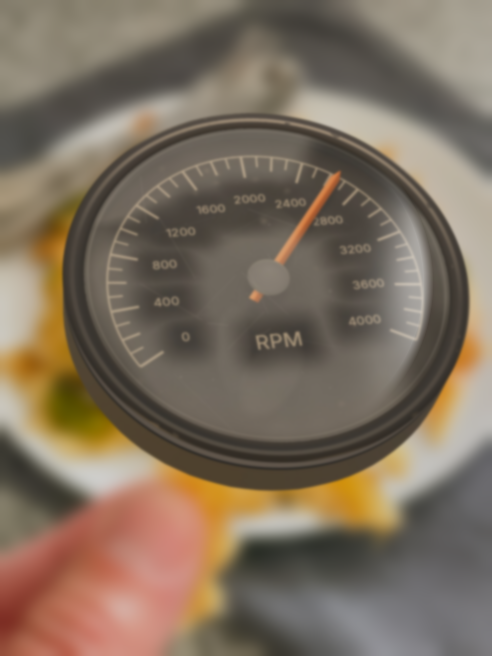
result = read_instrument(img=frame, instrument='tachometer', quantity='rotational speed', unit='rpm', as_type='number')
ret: 2650 rpm
